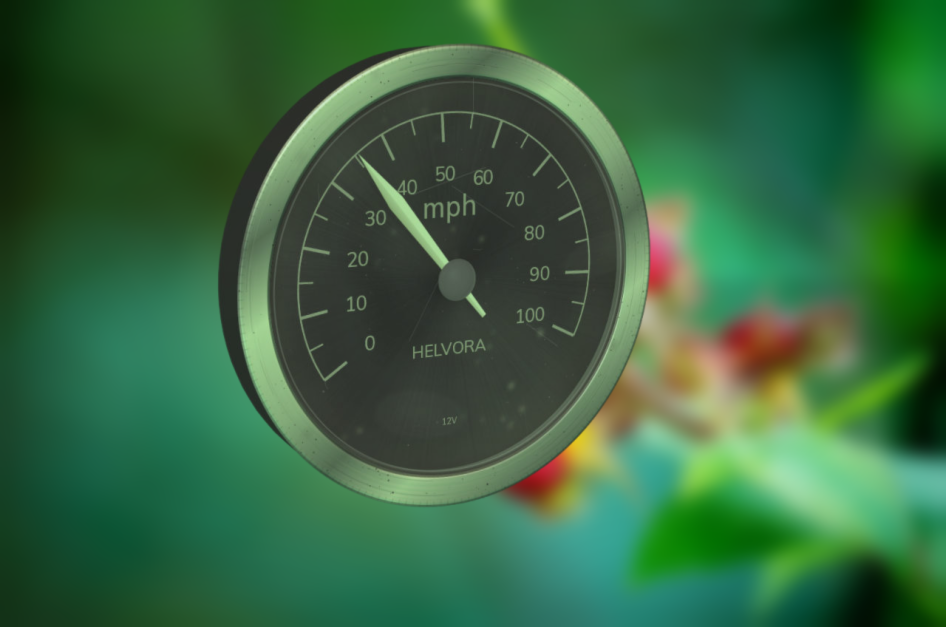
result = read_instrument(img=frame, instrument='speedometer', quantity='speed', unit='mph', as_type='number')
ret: 35 mph
